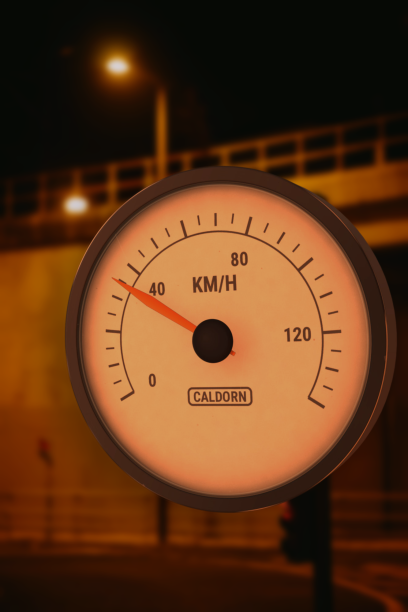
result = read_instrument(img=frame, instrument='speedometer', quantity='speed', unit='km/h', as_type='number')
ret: 35 km/h
